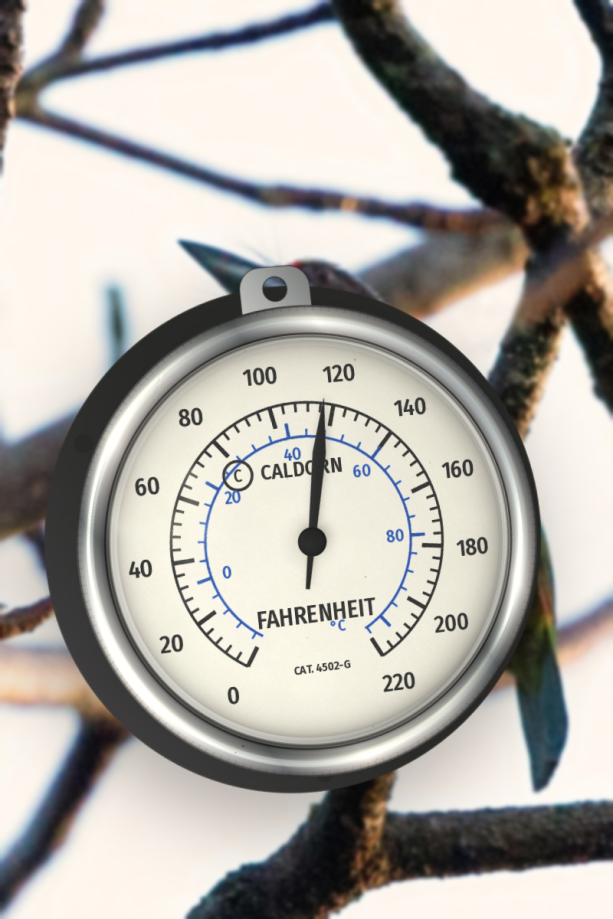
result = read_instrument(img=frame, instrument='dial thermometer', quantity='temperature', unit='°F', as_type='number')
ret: 116 °F
